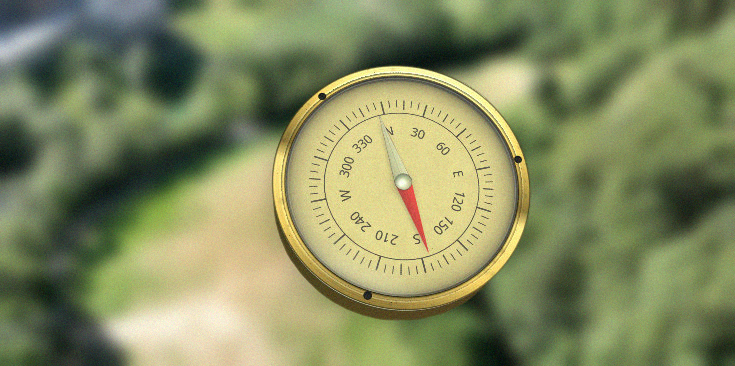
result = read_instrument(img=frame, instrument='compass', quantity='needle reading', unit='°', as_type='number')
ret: 175 °
